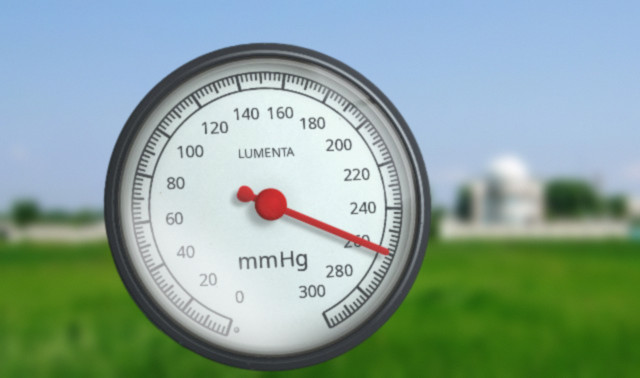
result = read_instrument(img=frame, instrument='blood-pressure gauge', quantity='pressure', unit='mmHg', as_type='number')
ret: 260 mmHg
